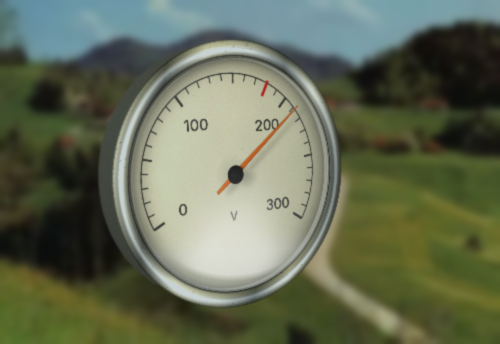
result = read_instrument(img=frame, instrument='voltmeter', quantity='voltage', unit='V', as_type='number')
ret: 210 V
